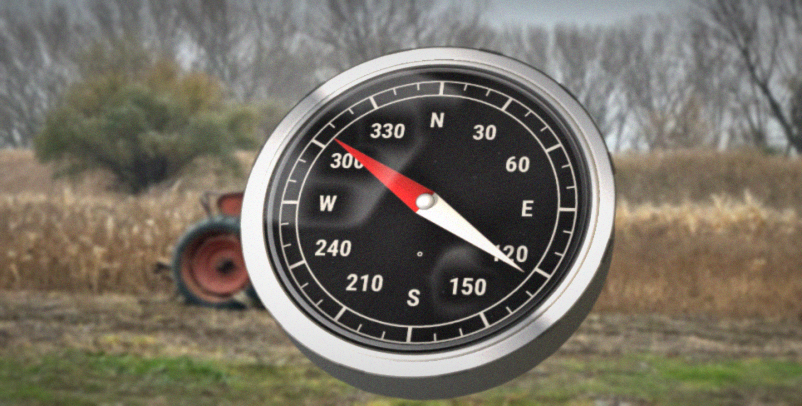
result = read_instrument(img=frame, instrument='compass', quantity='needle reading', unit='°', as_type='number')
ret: 305 °
